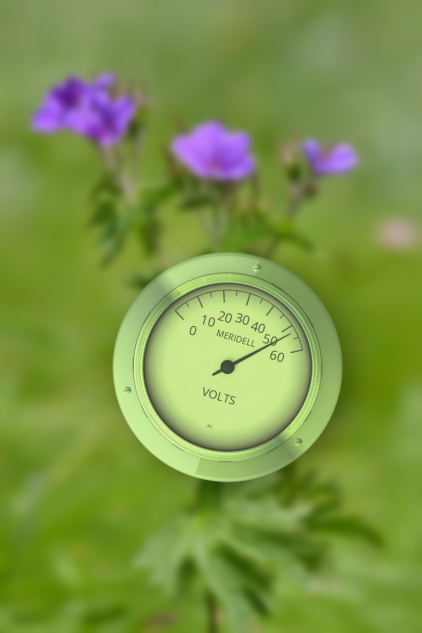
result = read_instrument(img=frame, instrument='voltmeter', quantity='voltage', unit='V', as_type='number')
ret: 52.5 V
